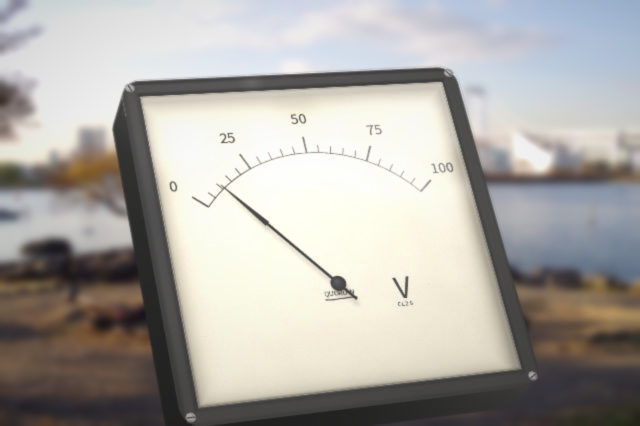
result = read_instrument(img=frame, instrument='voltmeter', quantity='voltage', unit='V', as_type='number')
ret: 10 V
